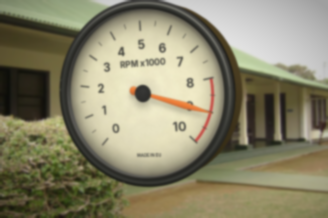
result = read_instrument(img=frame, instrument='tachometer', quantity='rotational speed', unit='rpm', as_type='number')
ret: 9000 rpm
